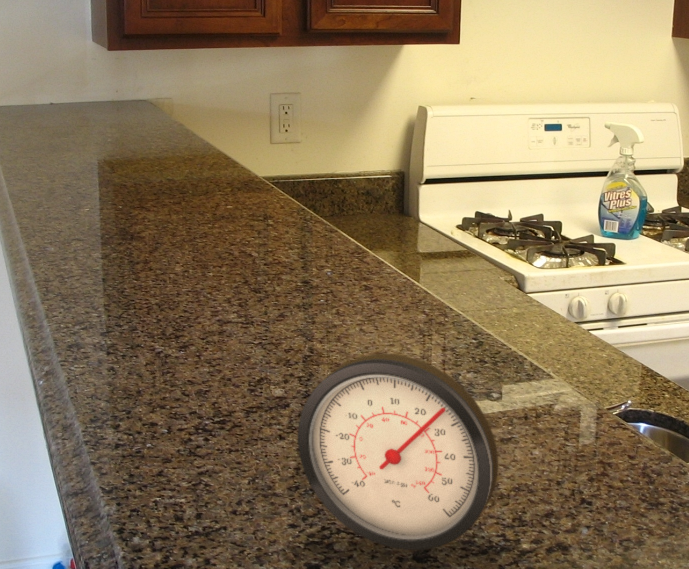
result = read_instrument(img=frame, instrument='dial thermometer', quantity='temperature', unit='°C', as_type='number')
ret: 25 °C
